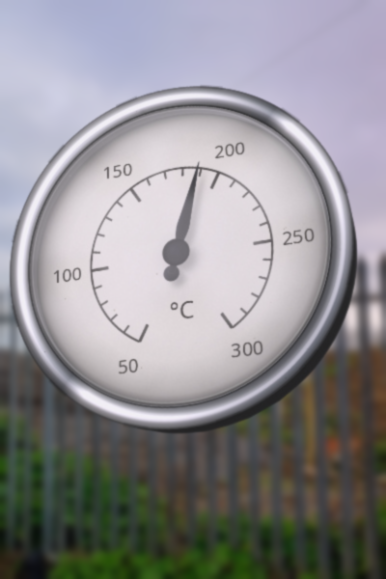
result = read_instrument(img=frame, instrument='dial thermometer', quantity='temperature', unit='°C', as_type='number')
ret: 190 °C
